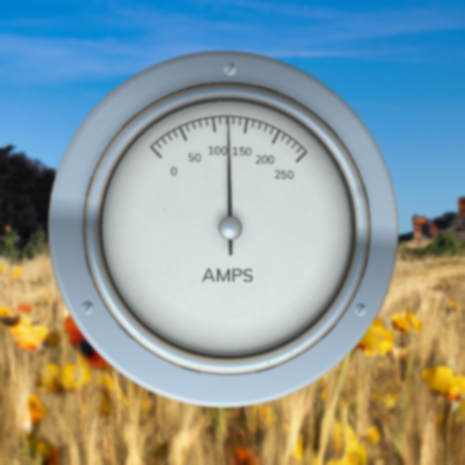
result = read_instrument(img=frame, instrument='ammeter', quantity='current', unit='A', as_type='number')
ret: 120 A
